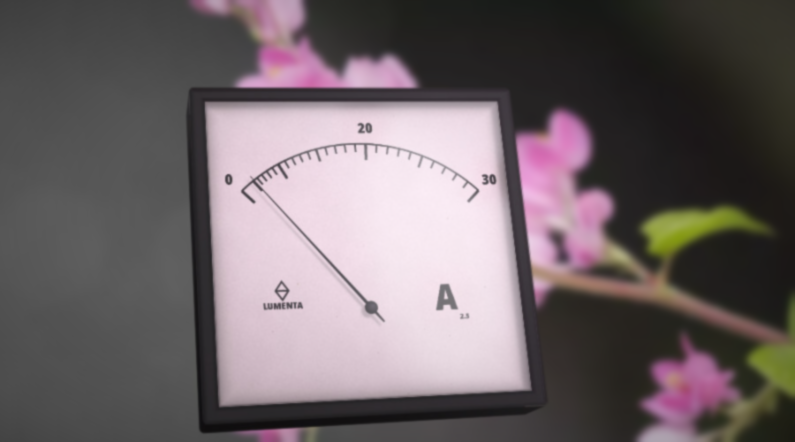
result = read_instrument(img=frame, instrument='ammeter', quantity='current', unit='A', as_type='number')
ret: 5 A
